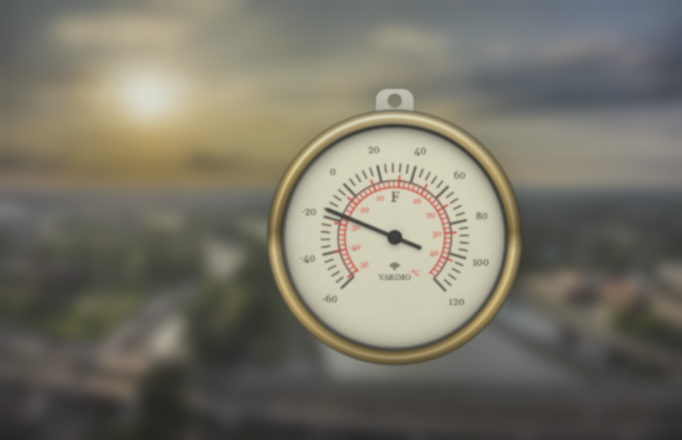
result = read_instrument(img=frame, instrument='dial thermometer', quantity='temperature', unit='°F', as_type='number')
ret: -16 °F
